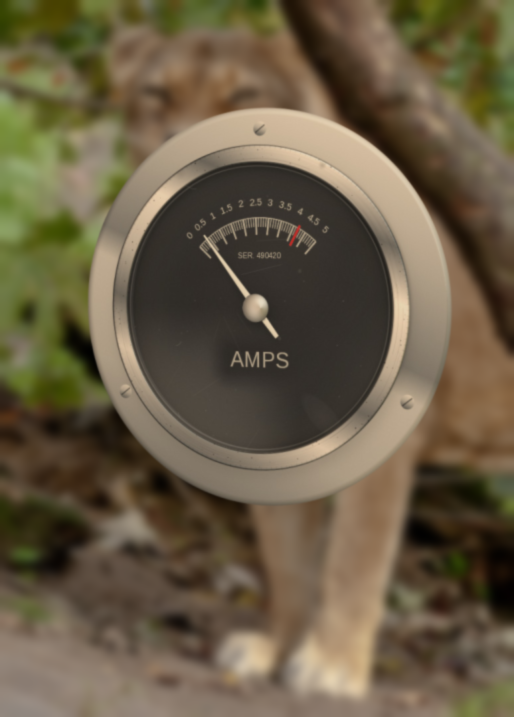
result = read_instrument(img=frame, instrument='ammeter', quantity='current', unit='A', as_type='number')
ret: 0.5 A
